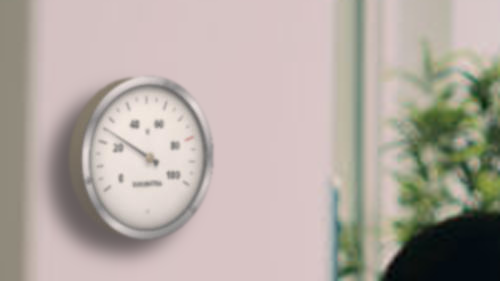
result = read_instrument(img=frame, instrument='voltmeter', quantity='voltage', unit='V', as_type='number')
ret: 25 V
